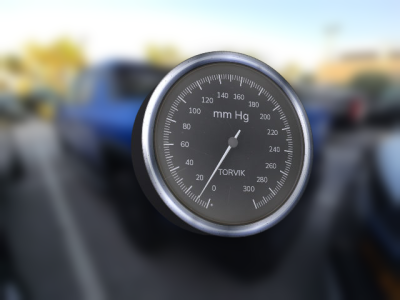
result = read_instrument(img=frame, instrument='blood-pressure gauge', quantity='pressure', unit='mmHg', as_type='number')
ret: 10 mmHg
